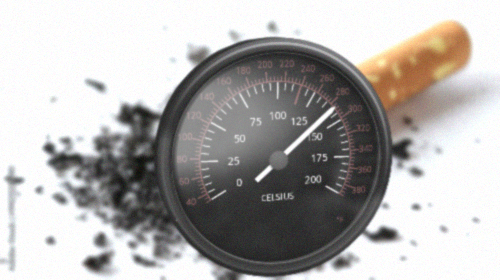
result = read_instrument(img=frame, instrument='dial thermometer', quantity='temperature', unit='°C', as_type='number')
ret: 140 °C
